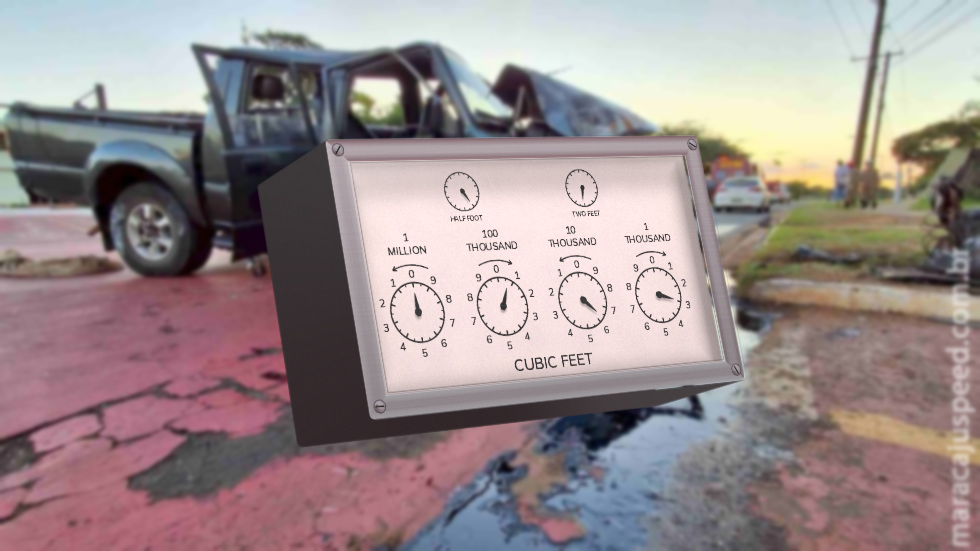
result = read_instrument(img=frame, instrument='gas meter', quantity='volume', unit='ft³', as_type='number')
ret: 6300 ft³
